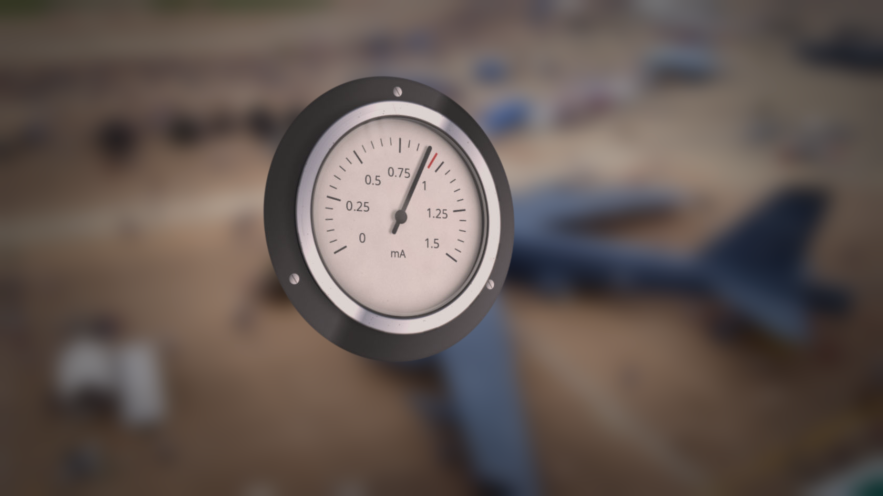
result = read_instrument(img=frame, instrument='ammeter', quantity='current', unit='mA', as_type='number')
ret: 0.9 mA
